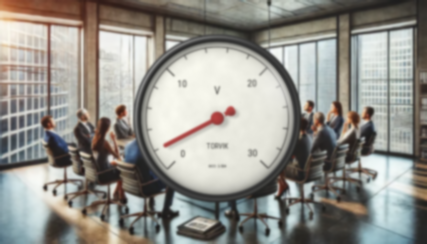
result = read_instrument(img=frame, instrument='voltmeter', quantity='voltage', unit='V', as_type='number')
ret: 2 V
